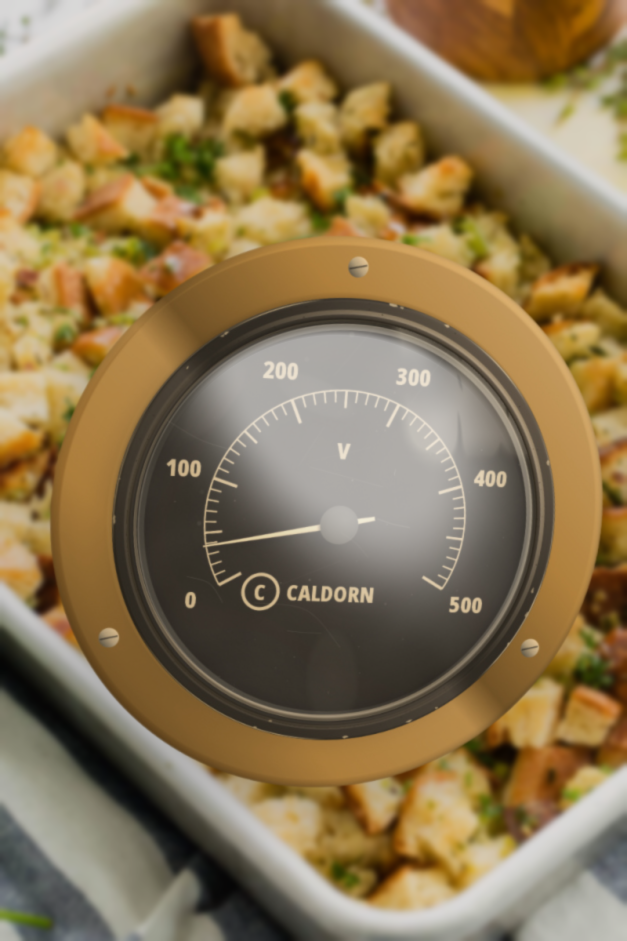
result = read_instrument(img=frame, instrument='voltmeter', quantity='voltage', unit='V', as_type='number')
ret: 40 V
